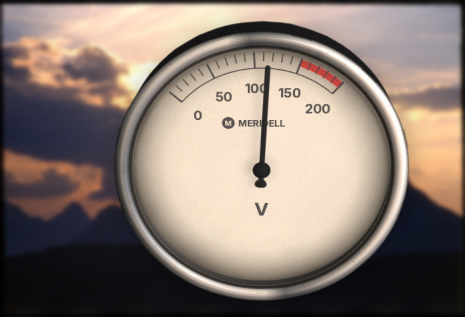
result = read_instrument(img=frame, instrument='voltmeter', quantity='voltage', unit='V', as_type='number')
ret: 115 V
